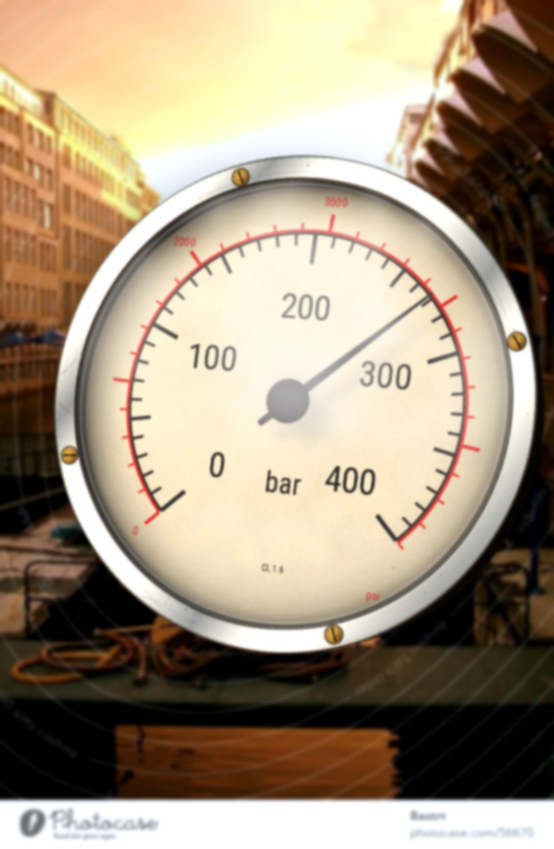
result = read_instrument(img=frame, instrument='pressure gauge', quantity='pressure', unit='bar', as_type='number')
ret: 270 bar
